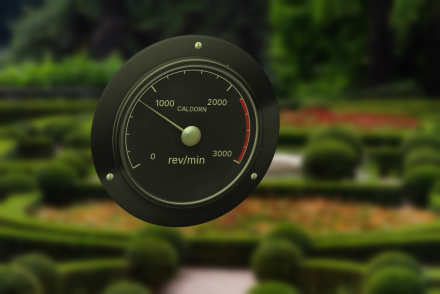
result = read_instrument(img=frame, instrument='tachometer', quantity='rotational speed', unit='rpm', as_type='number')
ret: 800 rpm
